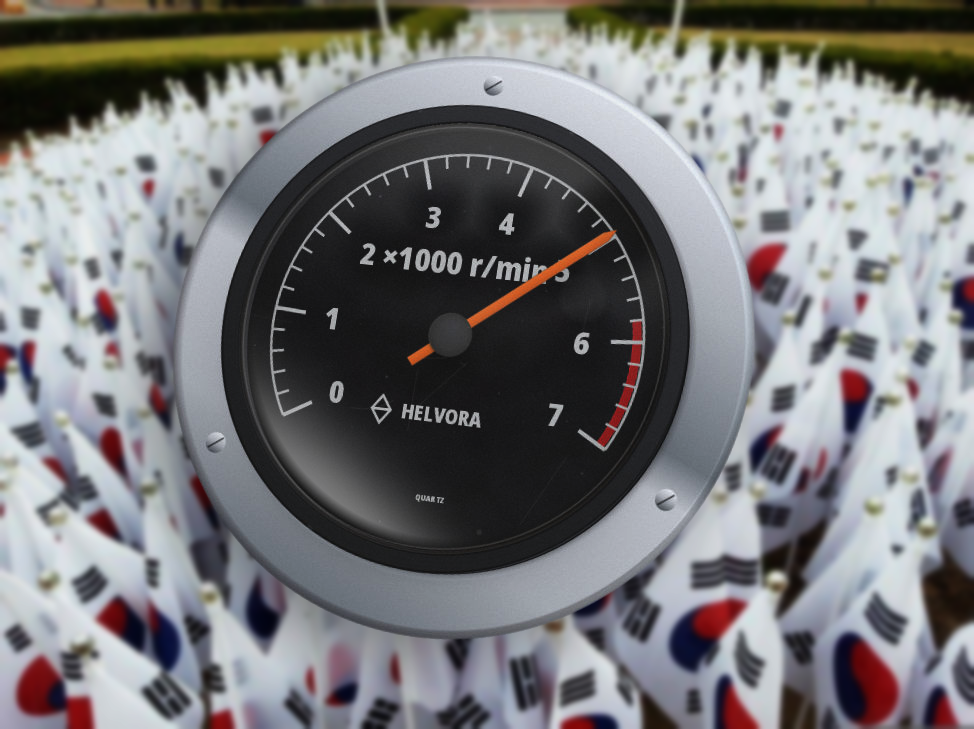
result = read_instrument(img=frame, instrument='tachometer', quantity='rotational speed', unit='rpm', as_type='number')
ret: 5000 rpm
